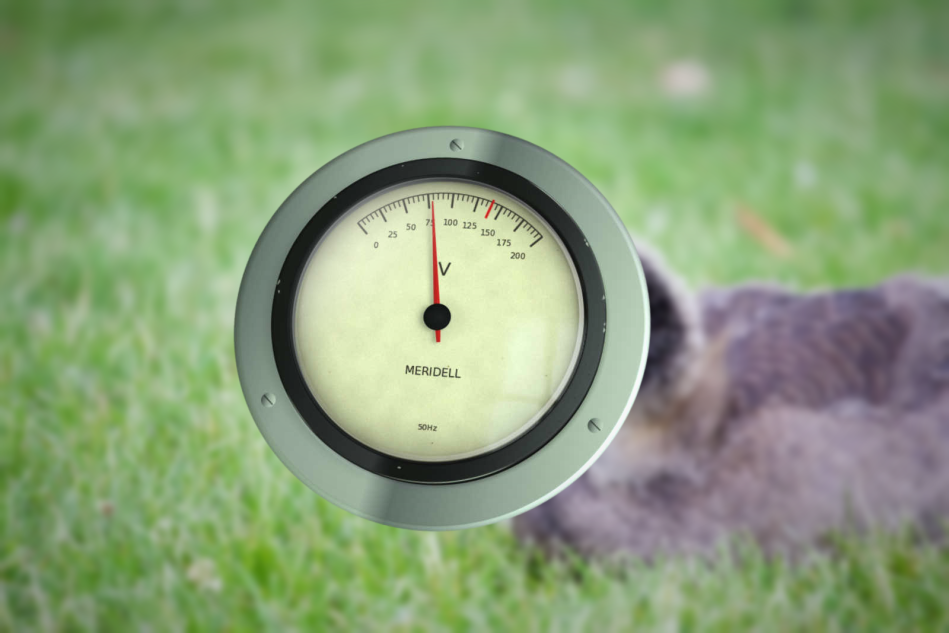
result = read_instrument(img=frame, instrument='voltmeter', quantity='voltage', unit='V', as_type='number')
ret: 80 V
